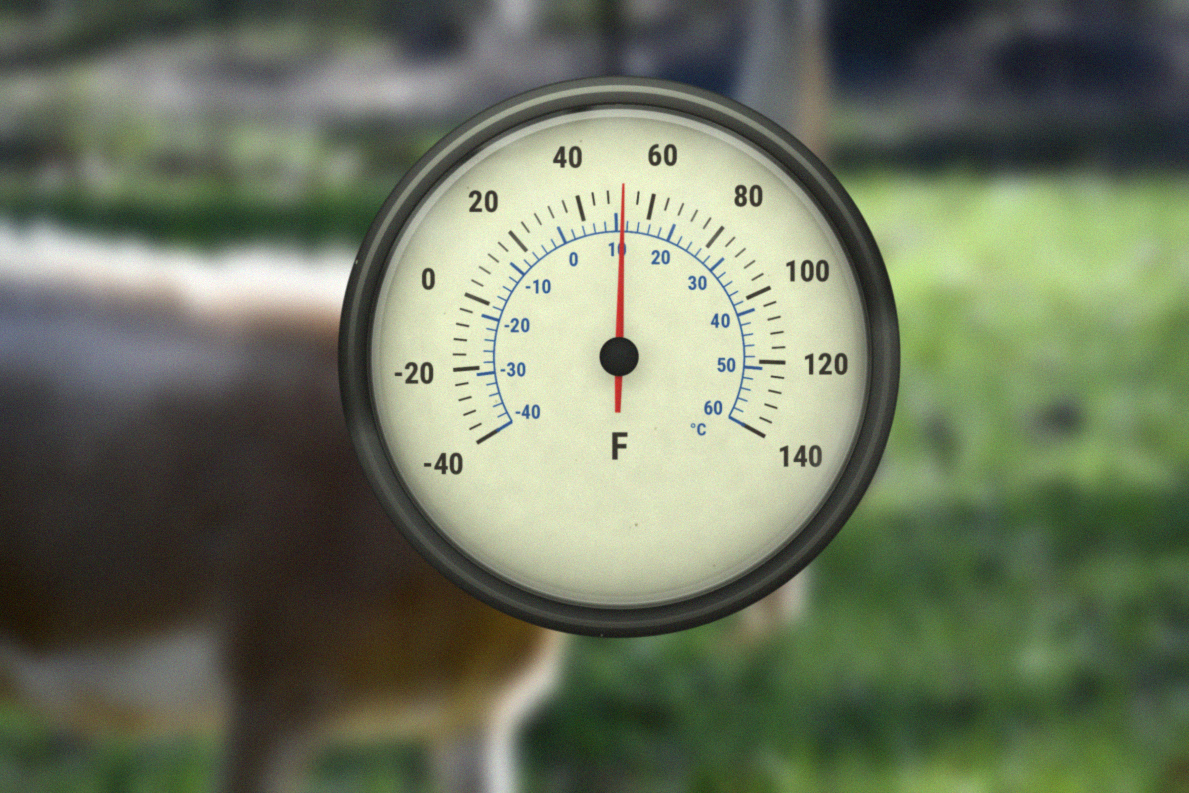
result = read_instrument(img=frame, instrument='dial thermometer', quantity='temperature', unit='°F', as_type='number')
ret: 52 °F
